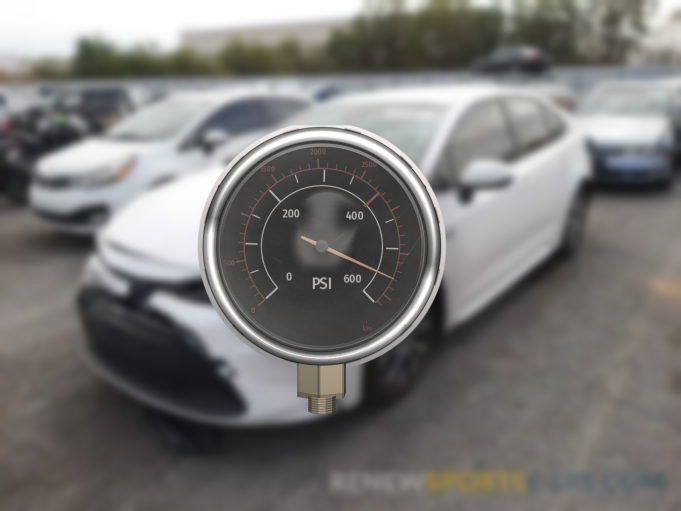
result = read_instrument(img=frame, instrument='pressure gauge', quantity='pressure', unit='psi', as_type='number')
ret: 550 psi
